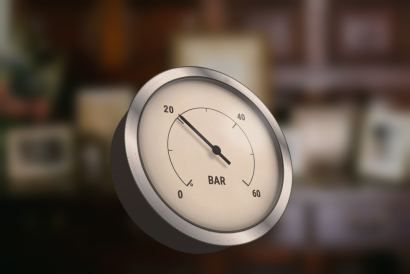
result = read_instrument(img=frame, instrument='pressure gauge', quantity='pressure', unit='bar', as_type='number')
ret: 20 bar
